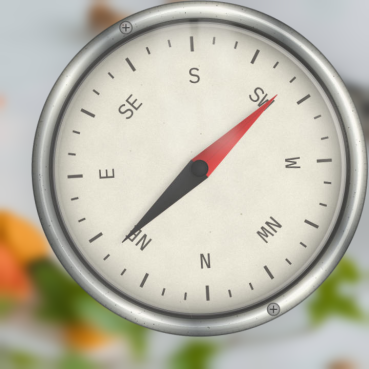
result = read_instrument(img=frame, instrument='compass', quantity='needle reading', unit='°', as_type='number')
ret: 230 °
